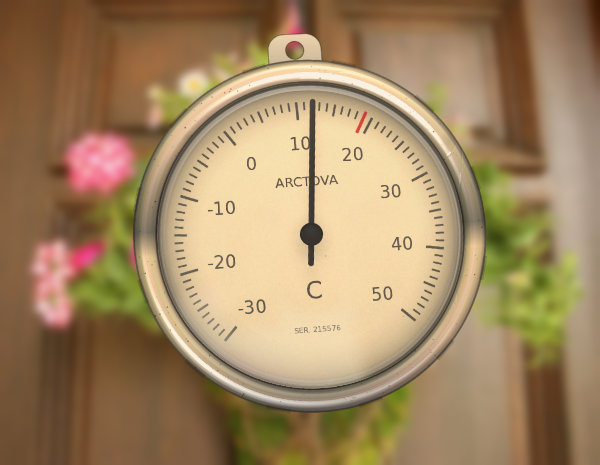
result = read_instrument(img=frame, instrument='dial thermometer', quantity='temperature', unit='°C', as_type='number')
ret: 12 °C
